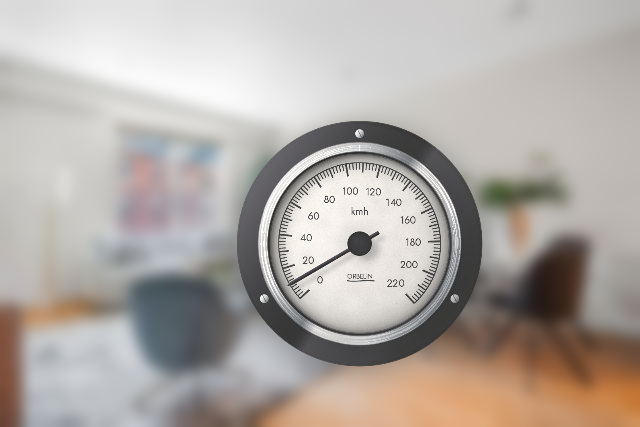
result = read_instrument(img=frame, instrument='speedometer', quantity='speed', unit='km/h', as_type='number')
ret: 10 km/h
